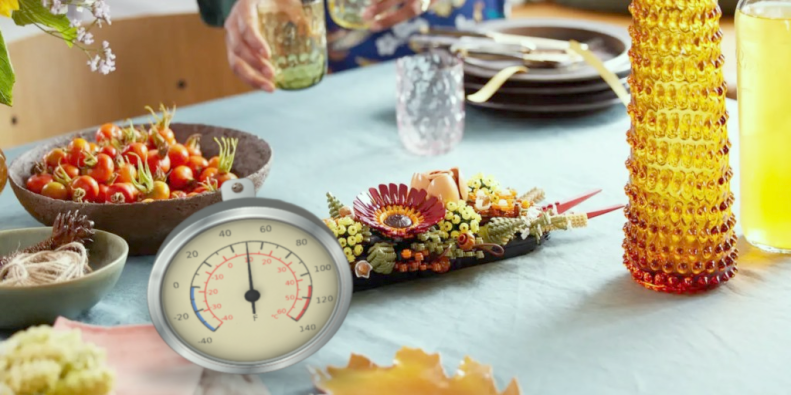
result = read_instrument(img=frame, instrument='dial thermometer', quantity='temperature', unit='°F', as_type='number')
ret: 50 °F
